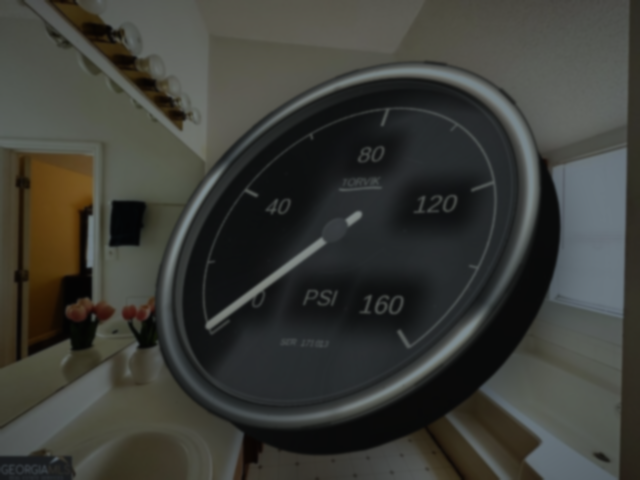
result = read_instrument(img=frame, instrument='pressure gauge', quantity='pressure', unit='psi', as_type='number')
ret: 0 psi
